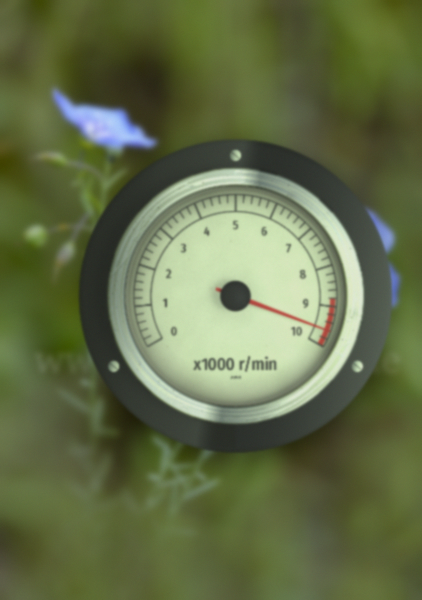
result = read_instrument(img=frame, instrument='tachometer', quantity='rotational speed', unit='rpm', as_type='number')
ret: 9600 rpm
